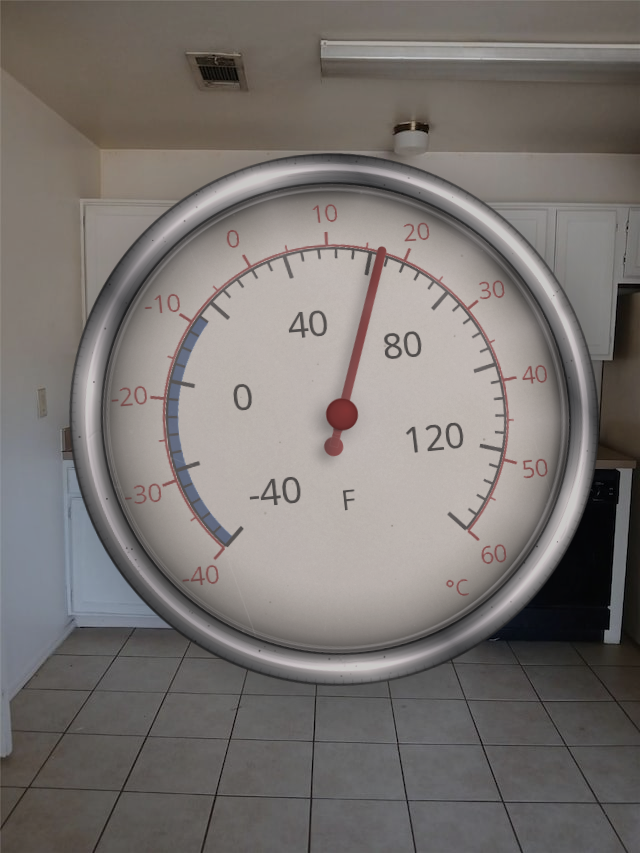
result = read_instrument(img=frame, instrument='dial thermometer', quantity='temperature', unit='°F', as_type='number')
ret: 62 °F
